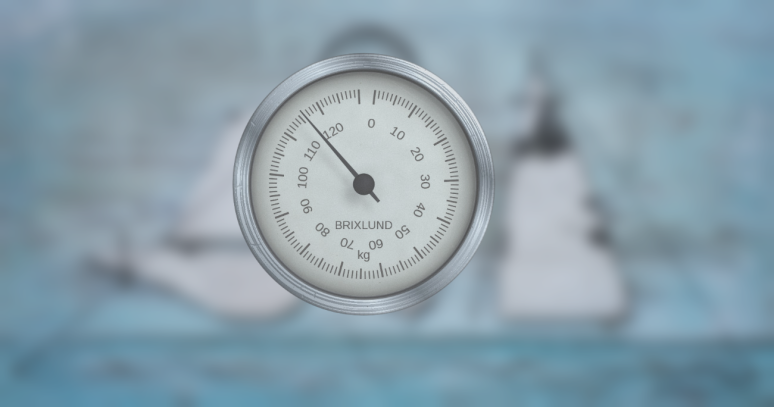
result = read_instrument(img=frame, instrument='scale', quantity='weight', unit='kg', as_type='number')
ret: 116 kg
